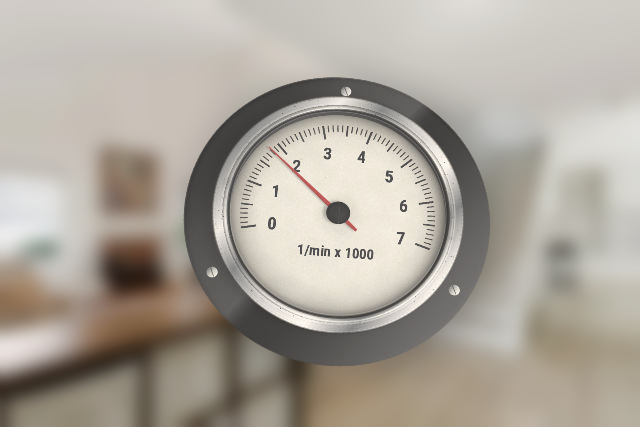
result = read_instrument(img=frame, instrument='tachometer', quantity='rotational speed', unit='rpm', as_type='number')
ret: 1800 rpm
